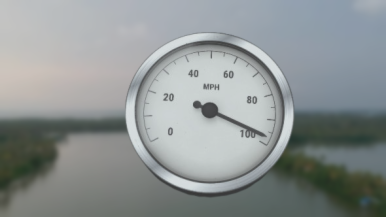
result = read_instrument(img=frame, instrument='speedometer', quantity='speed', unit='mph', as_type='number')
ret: 97.5 mph
